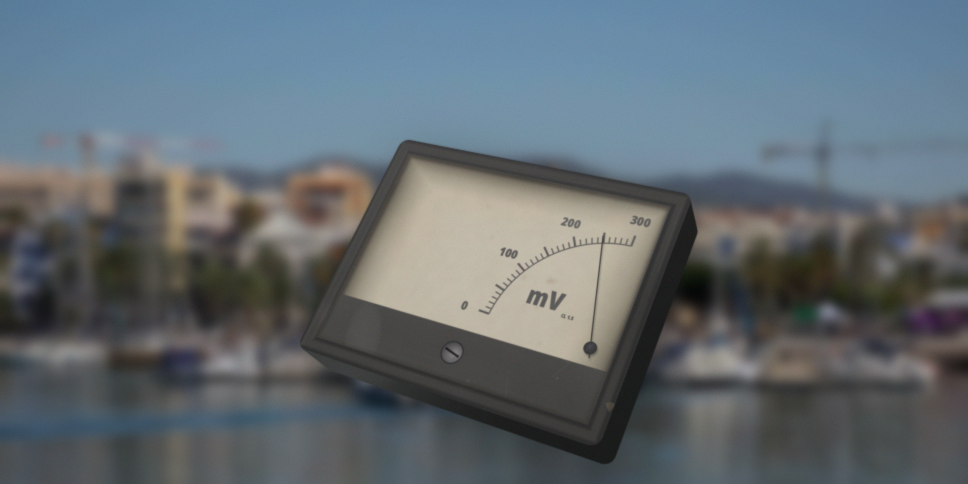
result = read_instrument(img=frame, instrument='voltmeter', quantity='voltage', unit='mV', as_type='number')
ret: 250 mV
